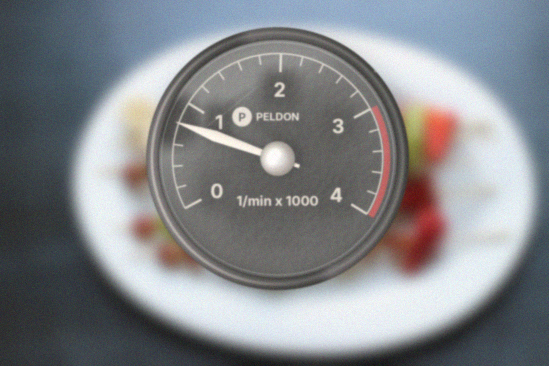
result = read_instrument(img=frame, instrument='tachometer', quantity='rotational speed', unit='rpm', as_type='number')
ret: 800 rpm
